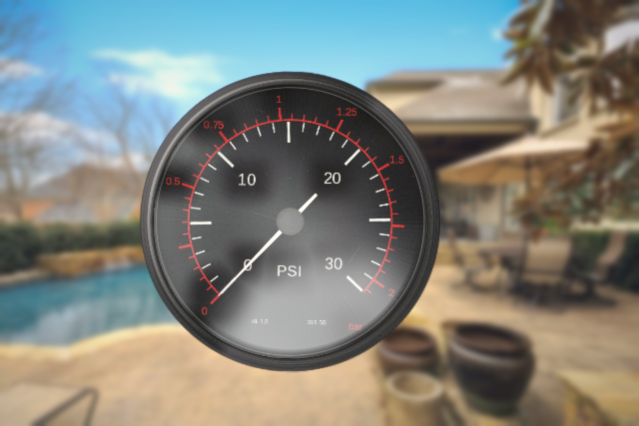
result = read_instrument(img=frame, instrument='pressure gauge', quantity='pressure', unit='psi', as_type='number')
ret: 0 psi
